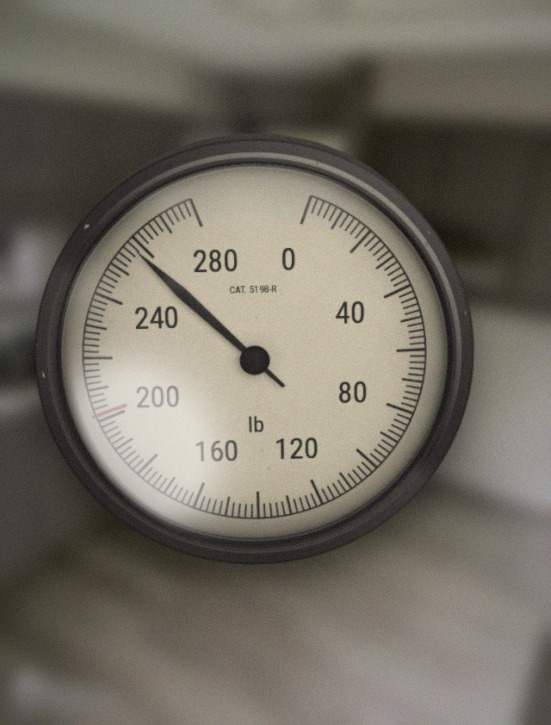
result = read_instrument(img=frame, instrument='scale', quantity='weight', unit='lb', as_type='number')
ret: 258 lb
